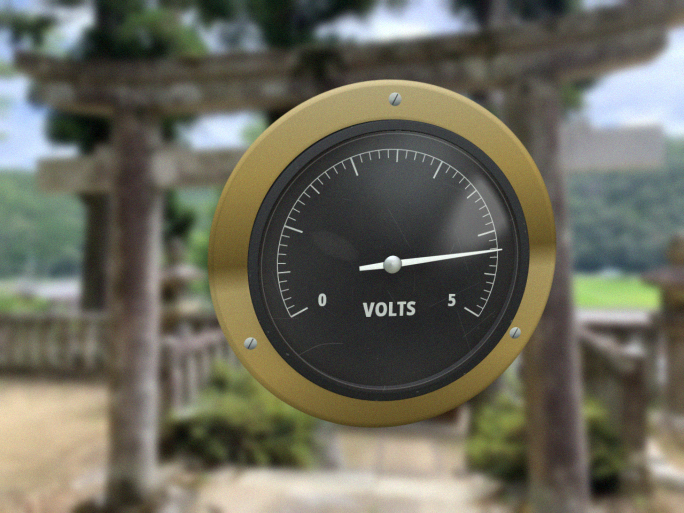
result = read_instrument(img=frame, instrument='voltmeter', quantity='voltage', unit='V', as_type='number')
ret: 4.2 V
